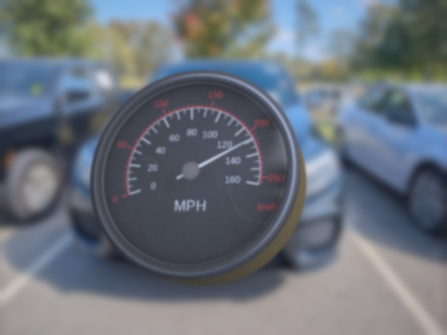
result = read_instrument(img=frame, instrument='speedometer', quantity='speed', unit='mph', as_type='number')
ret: 130 mph
